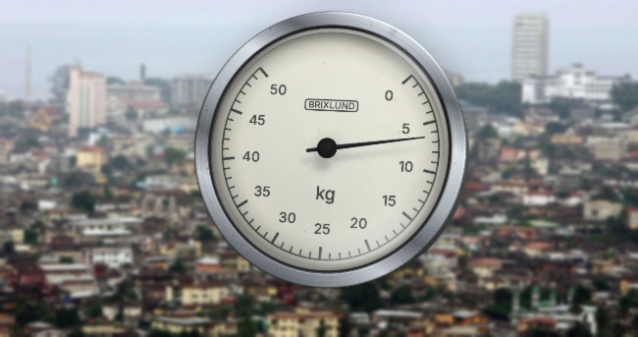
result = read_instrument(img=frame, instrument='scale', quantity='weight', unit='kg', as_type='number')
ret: 6.5 kg
